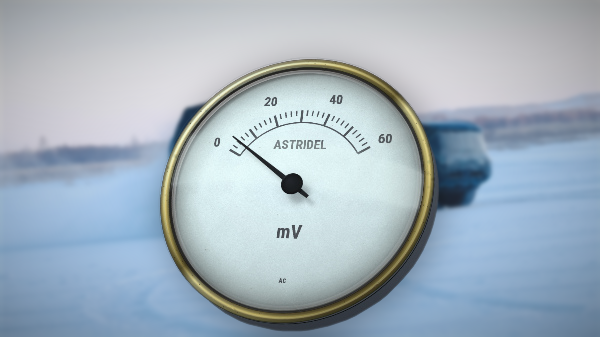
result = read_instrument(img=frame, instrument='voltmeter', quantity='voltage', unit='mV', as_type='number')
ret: 4 mV
